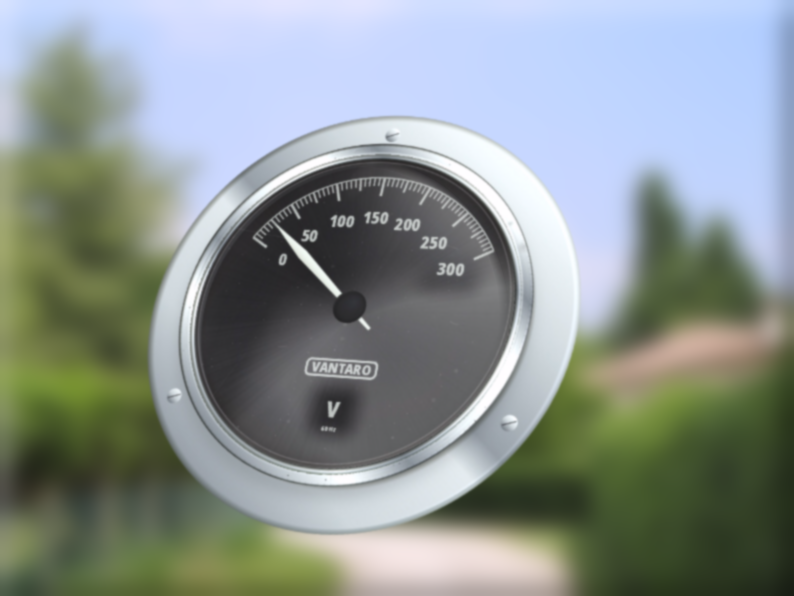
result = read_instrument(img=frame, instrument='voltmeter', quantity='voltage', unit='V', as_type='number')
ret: 25 V
